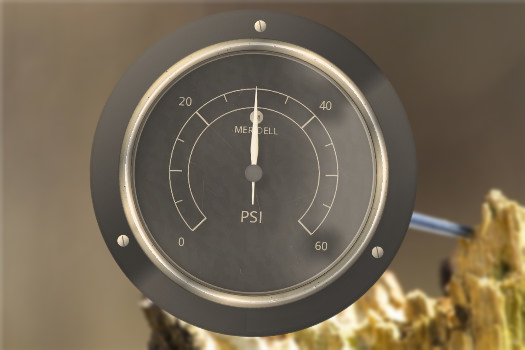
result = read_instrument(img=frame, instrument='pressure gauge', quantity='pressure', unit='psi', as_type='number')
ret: 30 psi
